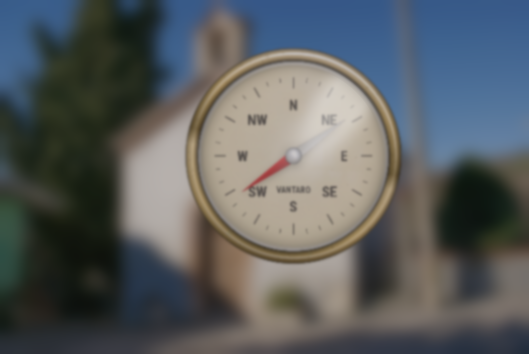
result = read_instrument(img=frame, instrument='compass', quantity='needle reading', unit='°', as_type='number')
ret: 235 °
